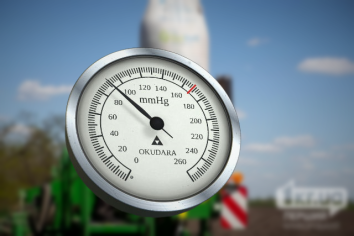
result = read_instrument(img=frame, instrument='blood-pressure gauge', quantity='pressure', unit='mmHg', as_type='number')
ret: 90 mmHg
